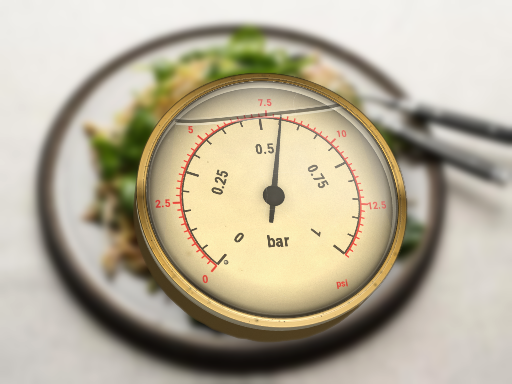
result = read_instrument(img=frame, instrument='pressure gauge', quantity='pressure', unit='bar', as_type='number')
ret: 0.55 bar
